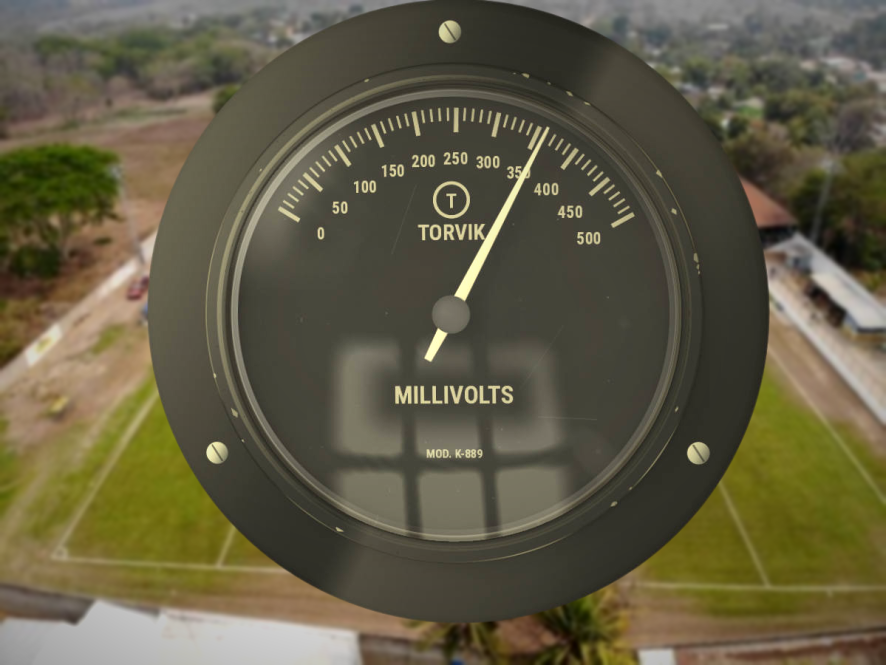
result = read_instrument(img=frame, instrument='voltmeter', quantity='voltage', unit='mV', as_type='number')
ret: 360 mV
